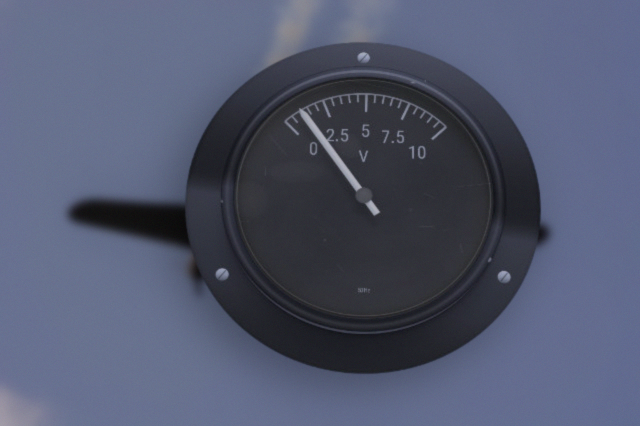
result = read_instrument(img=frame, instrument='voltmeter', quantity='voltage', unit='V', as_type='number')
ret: 1 V
